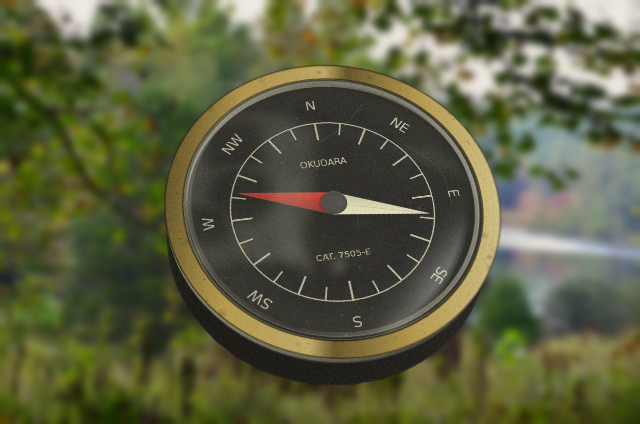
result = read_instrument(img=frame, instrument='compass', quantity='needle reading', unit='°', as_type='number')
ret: 285 °
